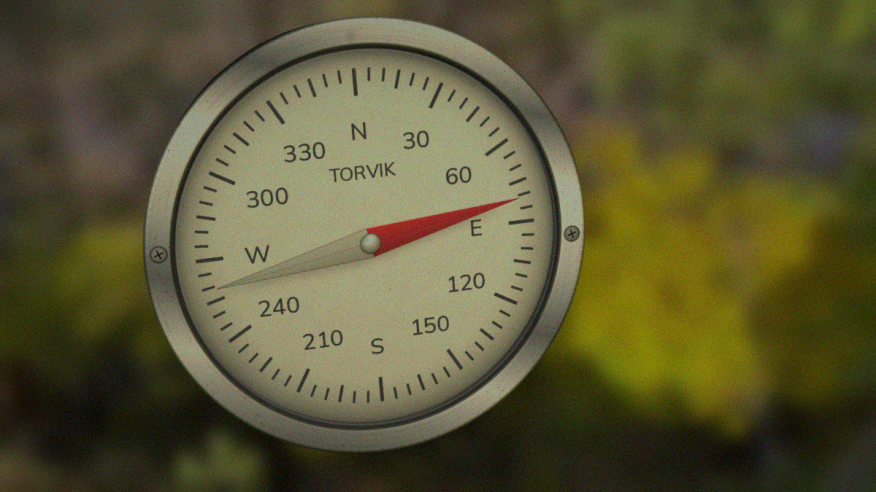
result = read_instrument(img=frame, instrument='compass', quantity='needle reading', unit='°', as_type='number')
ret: 80 °
